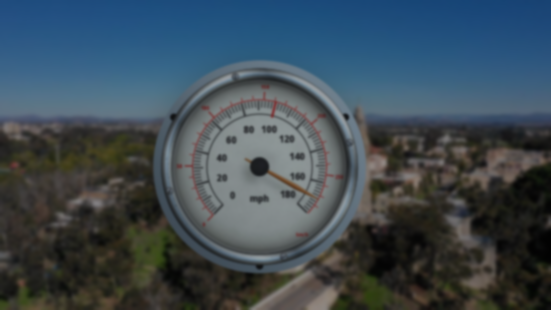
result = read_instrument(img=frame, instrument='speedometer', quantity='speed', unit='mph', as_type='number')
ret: 170 mph
